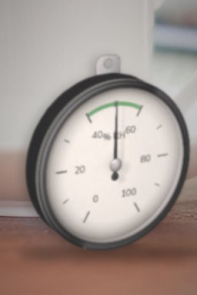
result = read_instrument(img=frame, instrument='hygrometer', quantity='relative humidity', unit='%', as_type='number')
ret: 50 %
